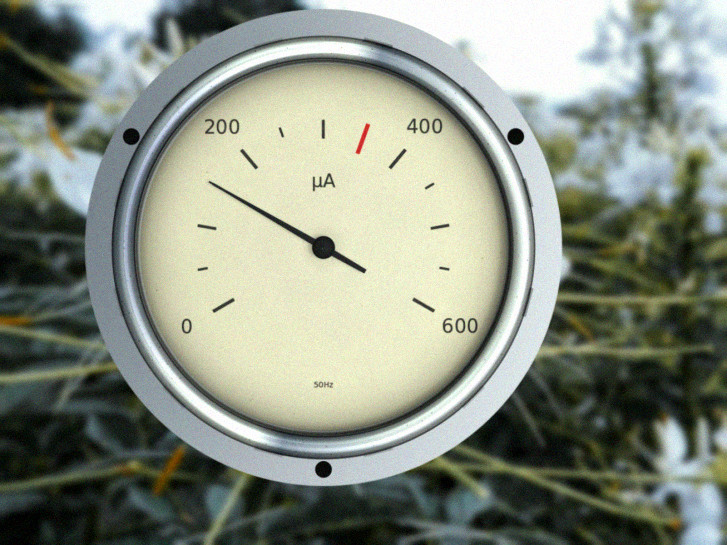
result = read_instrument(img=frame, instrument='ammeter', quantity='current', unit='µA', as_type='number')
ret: 150 µA
